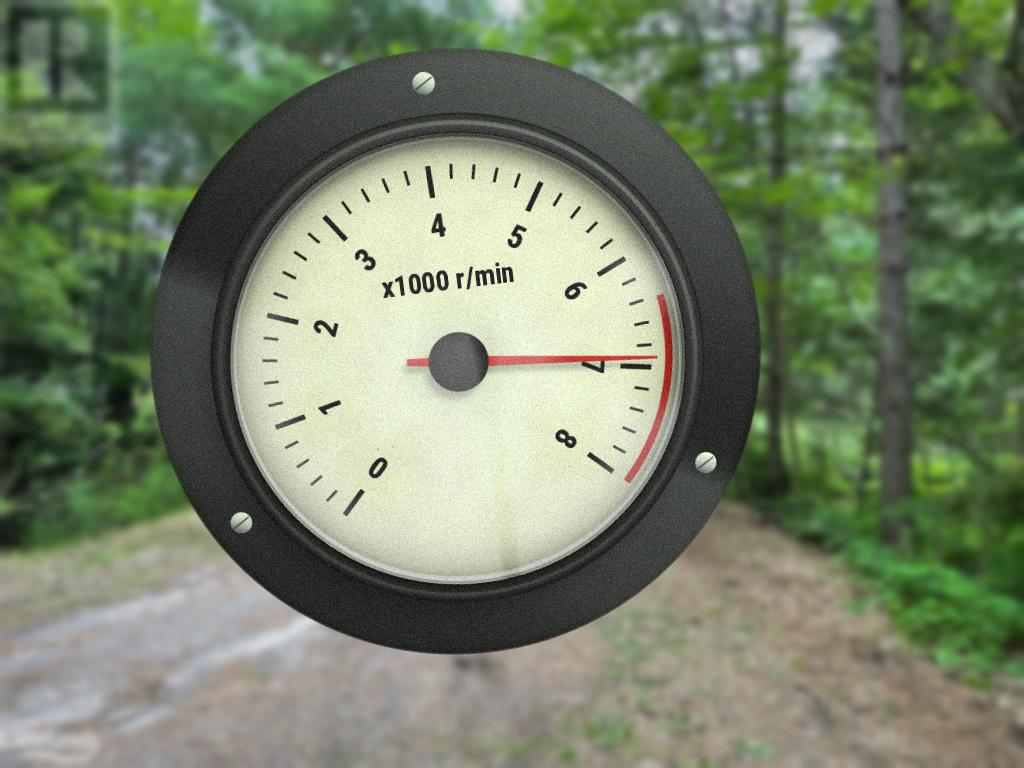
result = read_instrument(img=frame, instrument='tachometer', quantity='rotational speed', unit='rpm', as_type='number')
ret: 6900 rpm
